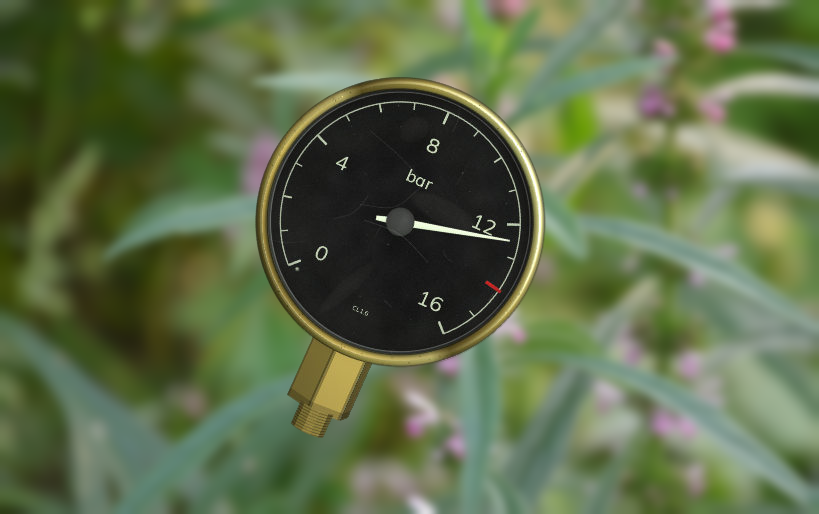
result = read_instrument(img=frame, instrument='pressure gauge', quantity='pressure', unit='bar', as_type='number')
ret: 12.5 bar
